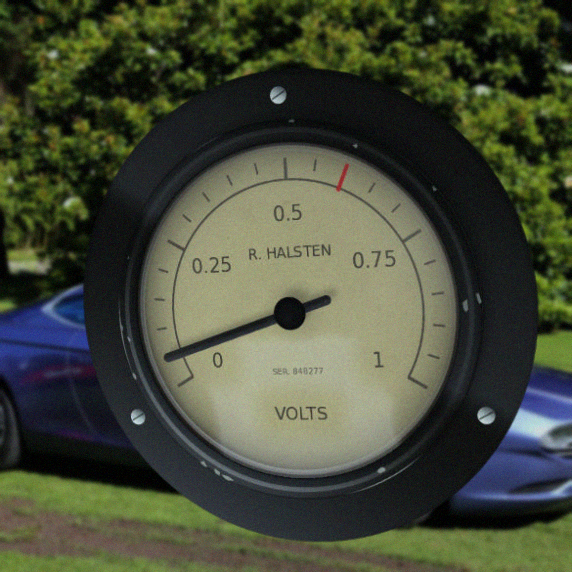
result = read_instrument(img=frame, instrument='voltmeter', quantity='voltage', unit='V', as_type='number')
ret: 0.05 V
